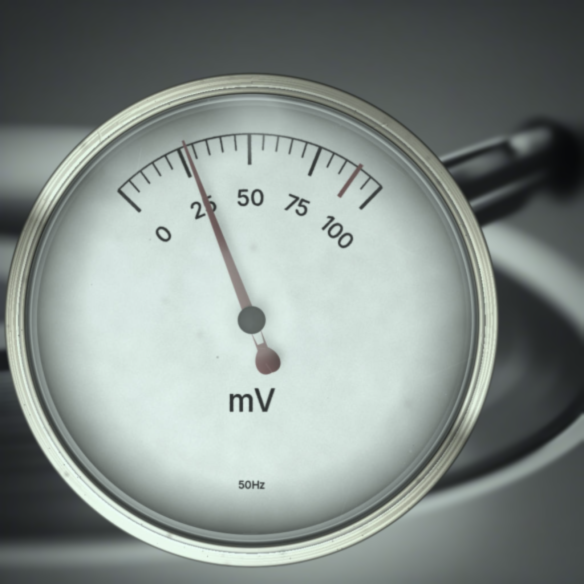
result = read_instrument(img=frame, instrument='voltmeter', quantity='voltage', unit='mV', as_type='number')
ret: 27.5 mV
